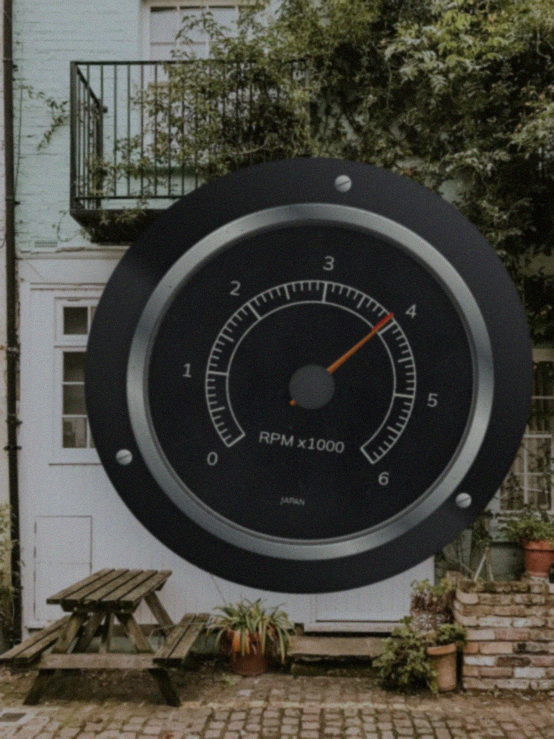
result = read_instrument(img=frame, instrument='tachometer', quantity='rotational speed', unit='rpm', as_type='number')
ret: 3900 rpm
